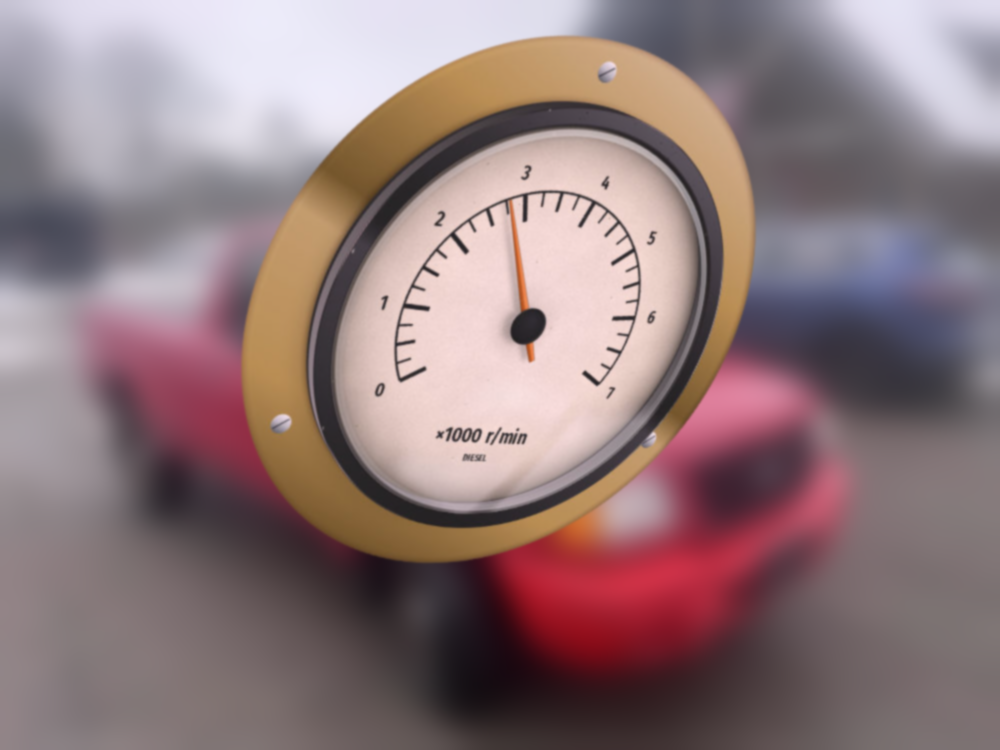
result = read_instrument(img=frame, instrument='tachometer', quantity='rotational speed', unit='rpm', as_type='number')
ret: 2750 rpm
